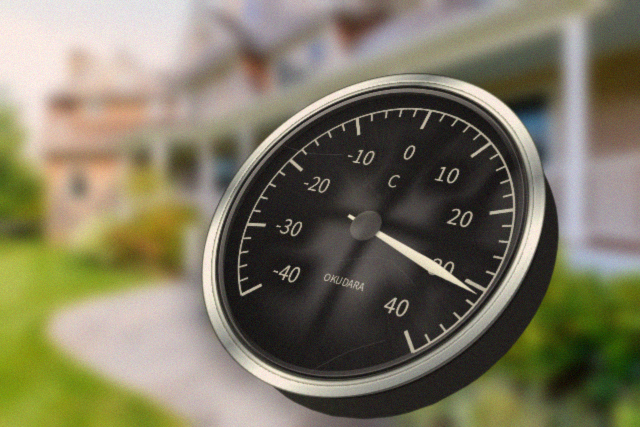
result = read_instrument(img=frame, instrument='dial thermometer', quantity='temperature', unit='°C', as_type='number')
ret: 31 °C
